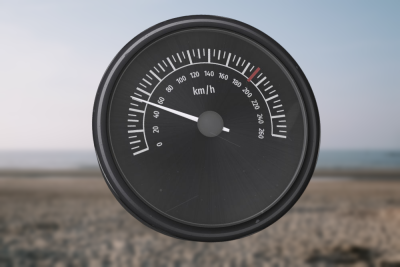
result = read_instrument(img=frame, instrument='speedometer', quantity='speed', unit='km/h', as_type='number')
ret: 50 km/h
